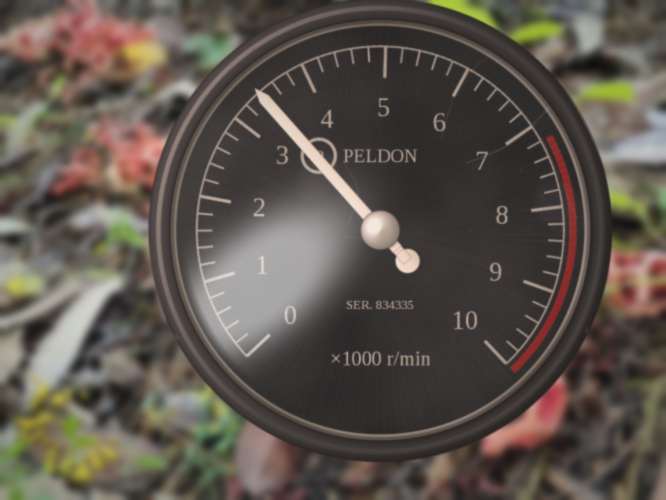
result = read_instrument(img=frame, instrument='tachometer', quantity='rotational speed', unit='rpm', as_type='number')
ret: 3400 rpm
